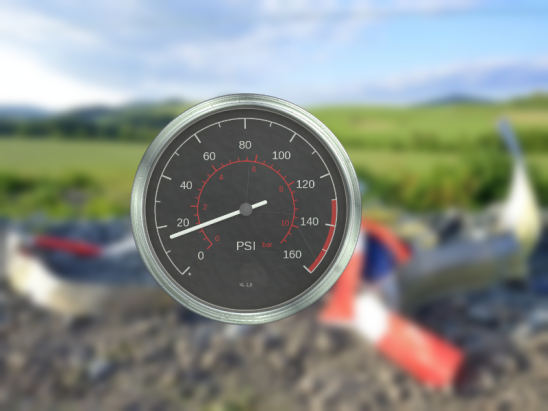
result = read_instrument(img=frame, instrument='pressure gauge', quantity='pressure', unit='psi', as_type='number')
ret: 15 psi
